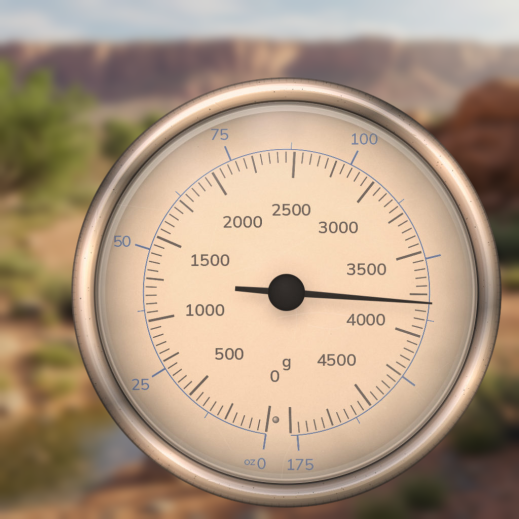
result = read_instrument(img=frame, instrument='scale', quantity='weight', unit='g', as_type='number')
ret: 3800 g
